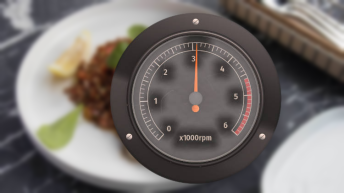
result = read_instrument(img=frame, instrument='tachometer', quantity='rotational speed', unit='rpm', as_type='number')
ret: 3100 rpm
